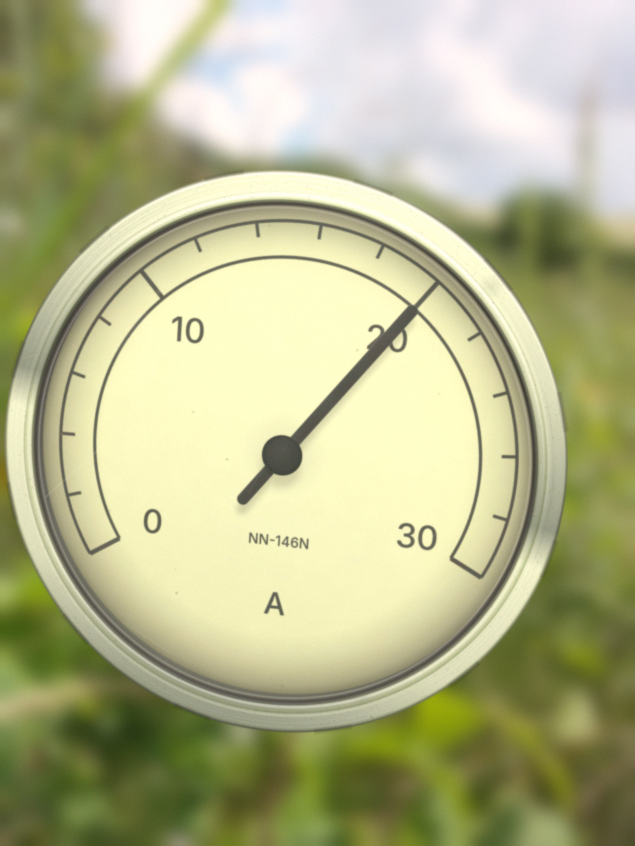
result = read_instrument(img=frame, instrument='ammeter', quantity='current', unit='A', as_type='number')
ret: 20 A
